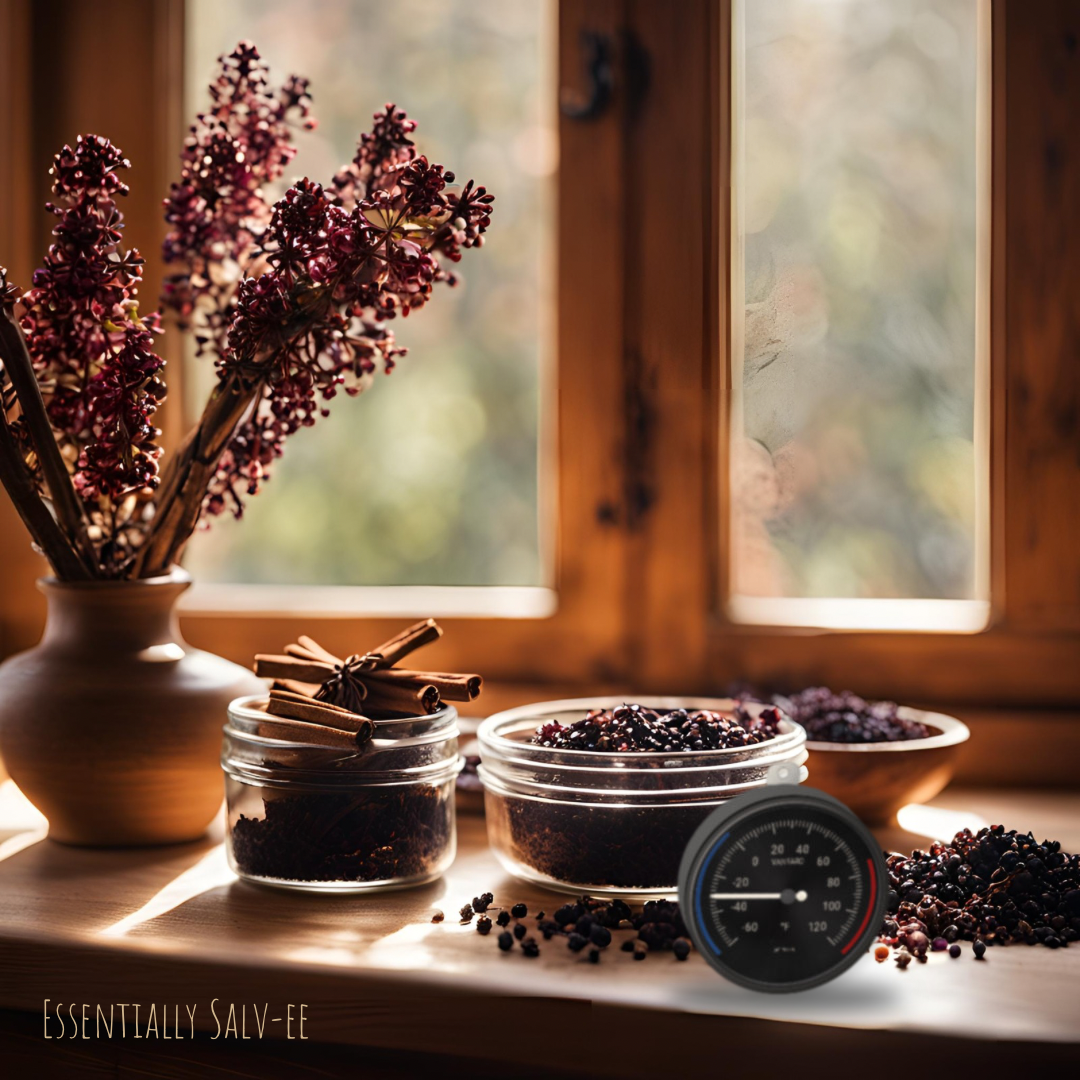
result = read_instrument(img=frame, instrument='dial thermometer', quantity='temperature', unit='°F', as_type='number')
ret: -30 °F
